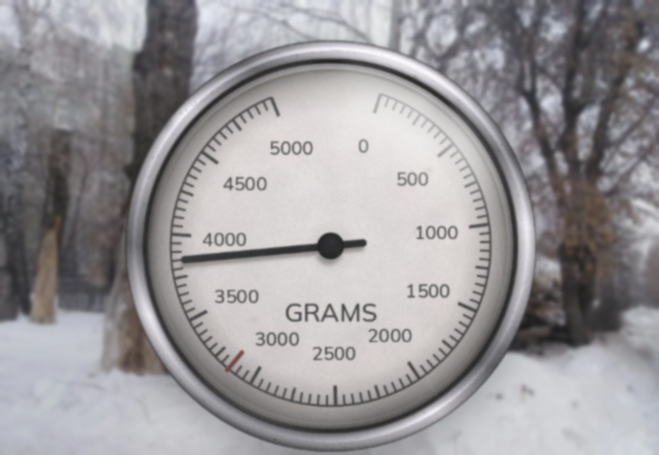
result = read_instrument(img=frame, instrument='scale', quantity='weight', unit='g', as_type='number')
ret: 3850 g
